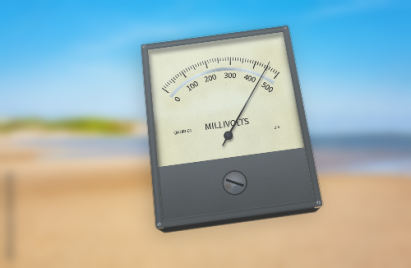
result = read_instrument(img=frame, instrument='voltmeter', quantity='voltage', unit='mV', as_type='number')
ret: 450 mV
